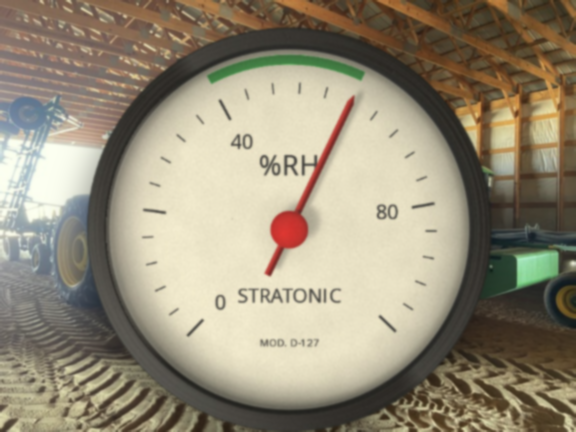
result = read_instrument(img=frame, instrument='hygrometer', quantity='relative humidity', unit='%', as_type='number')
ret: 60 %
